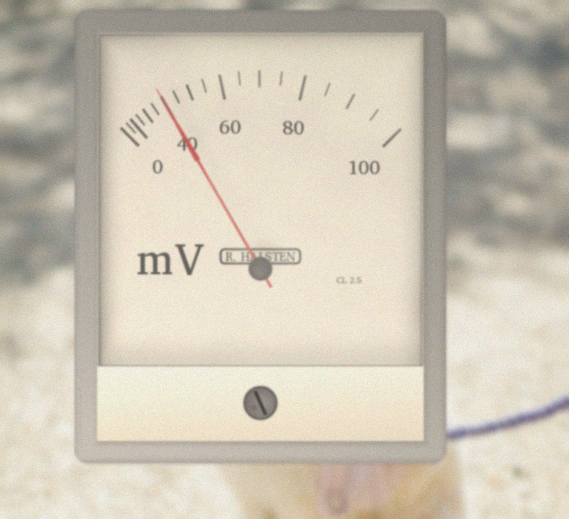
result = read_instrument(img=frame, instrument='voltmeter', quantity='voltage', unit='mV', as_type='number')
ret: 40 mV
